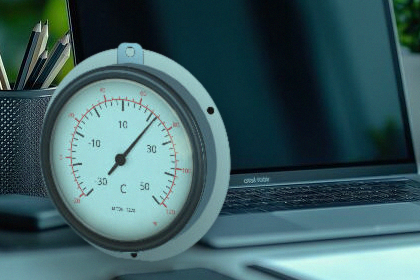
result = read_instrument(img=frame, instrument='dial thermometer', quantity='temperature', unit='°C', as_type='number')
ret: 22 °C
